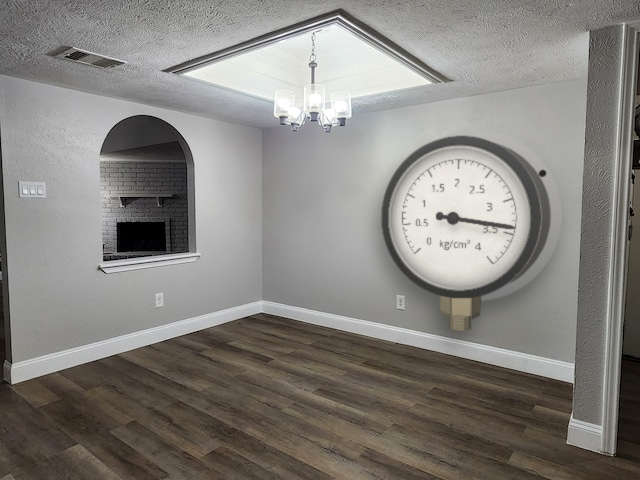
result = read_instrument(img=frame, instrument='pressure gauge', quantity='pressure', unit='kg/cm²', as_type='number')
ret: 3.4 kg/cm²
